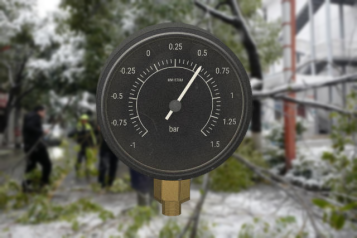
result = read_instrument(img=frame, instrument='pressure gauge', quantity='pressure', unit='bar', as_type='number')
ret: 0.55 bar
